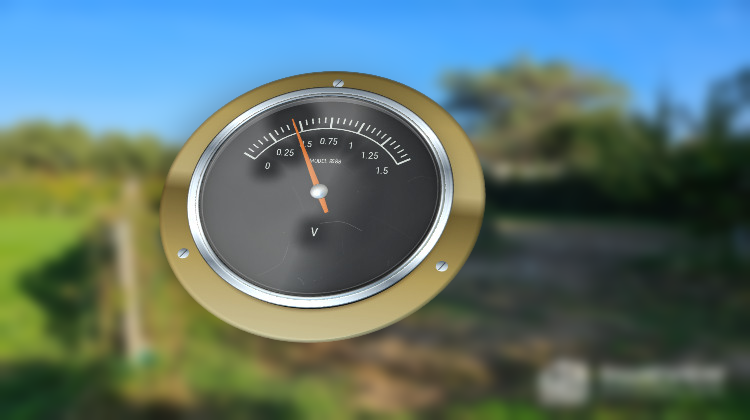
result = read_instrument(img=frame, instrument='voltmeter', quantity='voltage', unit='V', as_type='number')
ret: 0.45 V
